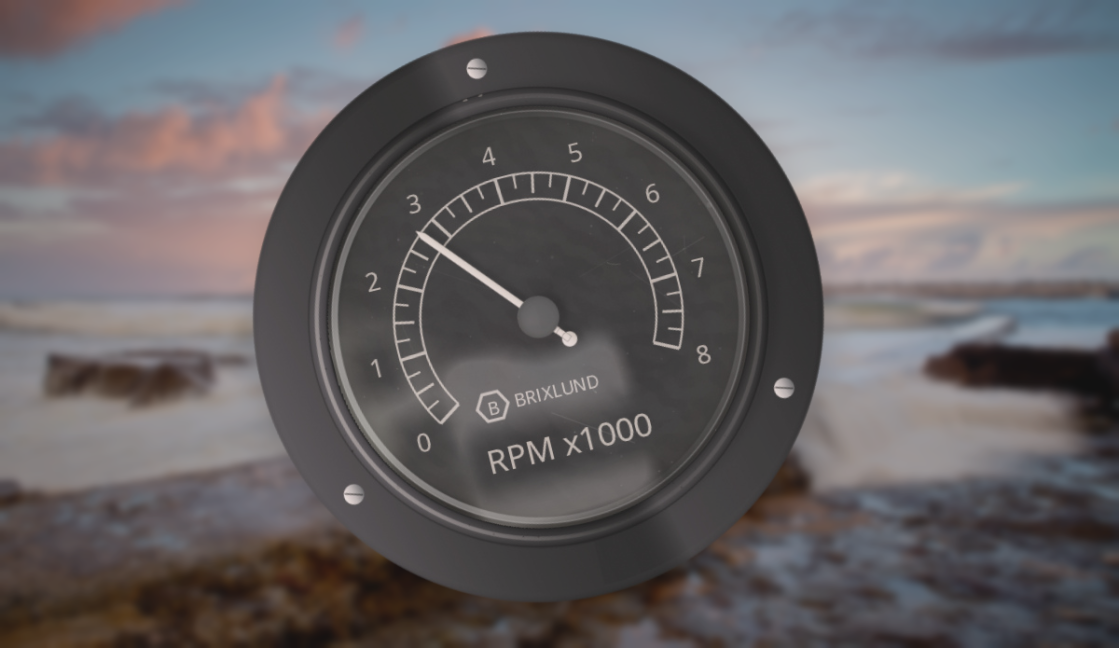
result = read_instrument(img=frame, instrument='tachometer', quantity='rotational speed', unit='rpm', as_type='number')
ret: 2750 rpm
